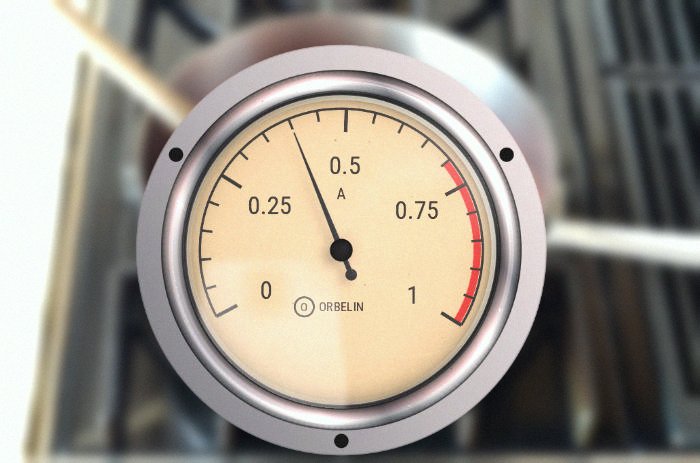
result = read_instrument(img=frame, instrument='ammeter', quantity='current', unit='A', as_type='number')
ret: 0.4 A
